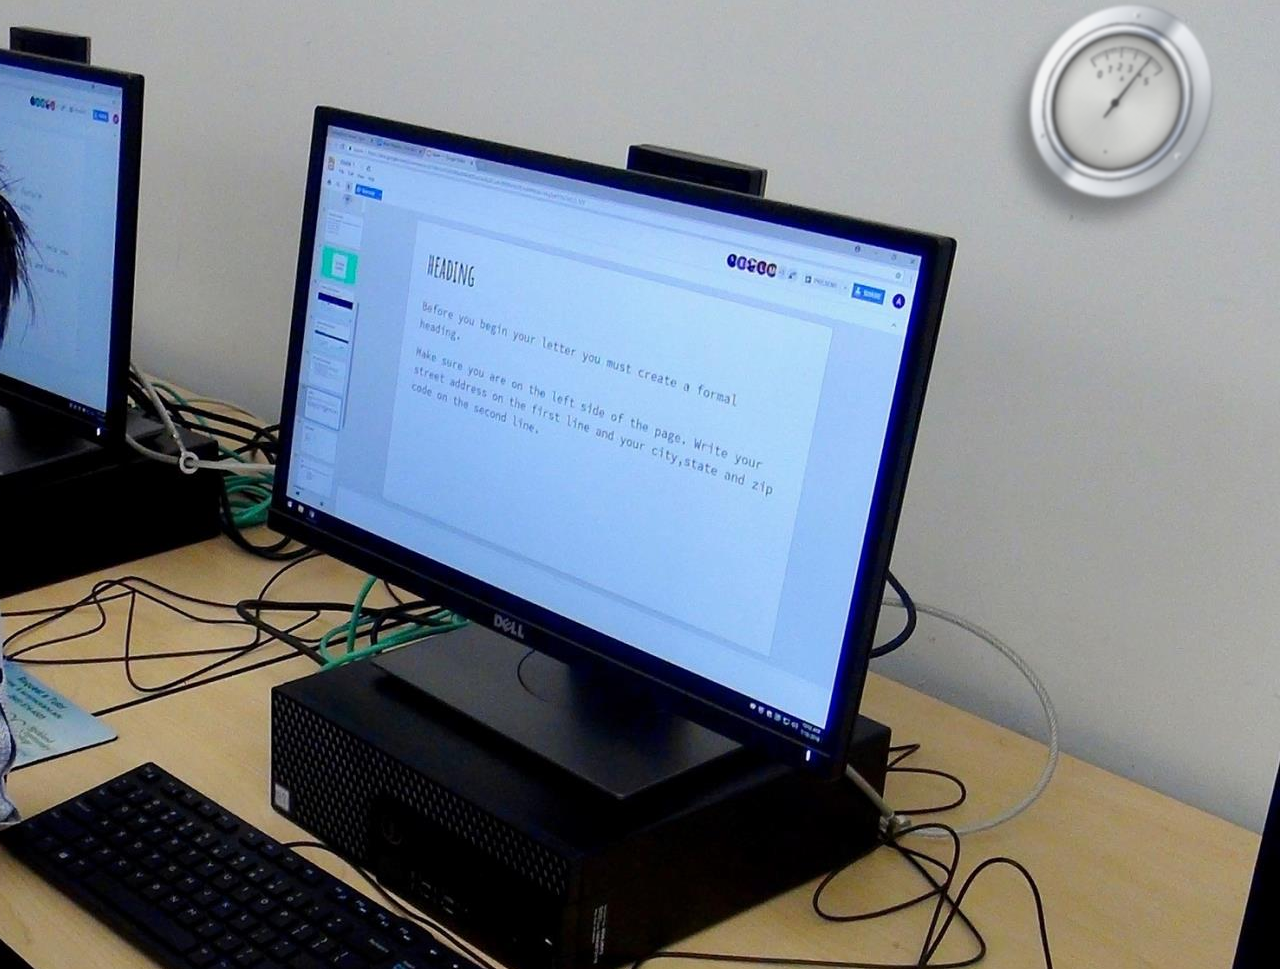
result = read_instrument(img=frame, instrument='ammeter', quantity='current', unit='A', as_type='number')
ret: 4 A
